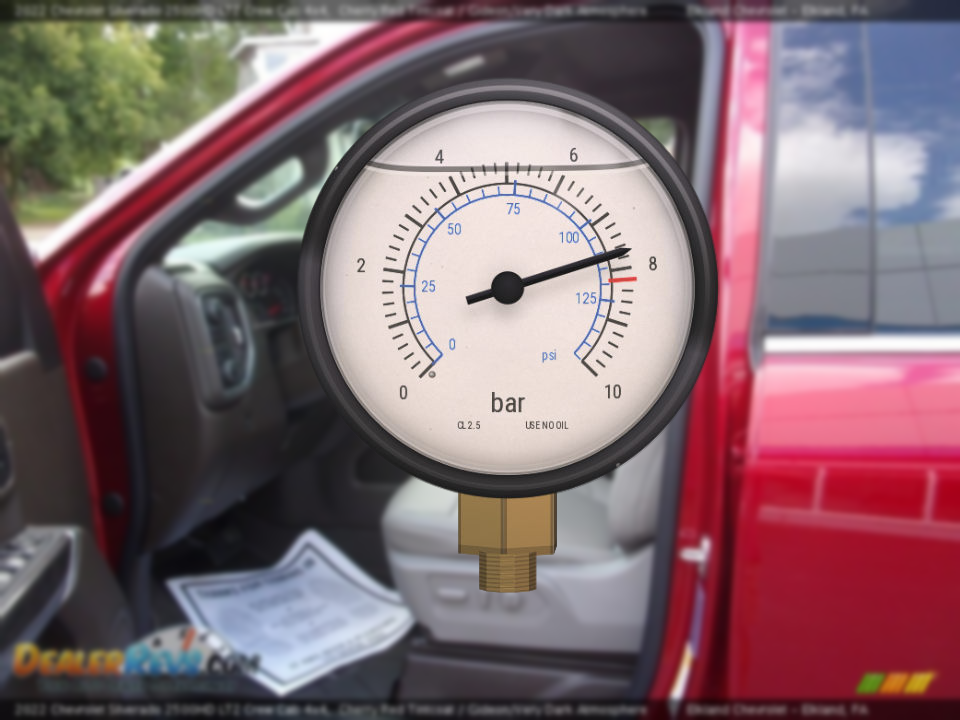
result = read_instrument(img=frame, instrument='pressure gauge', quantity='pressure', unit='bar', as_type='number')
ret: 7.7 bar
